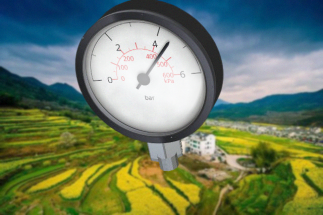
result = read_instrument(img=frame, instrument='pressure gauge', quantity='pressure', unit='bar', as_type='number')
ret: 4.5 bar
